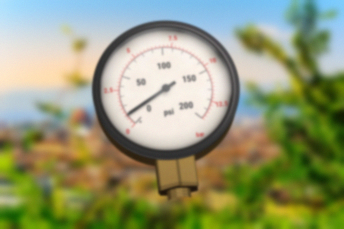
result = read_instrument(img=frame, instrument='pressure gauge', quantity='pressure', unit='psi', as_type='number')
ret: 10 psi
